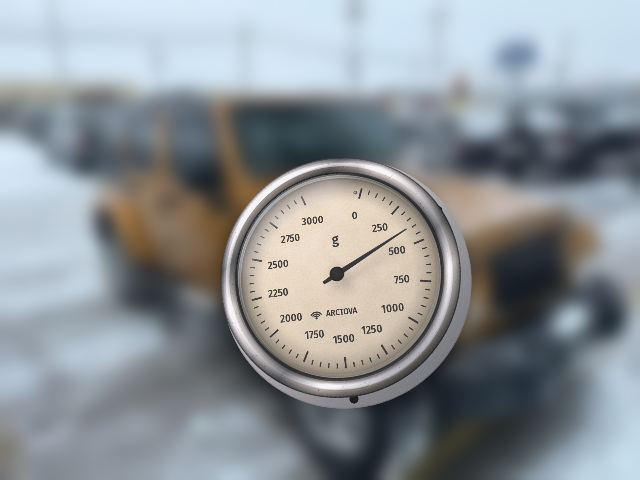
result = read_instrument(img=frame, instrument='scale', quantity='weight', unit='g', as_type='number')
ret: 400 g
